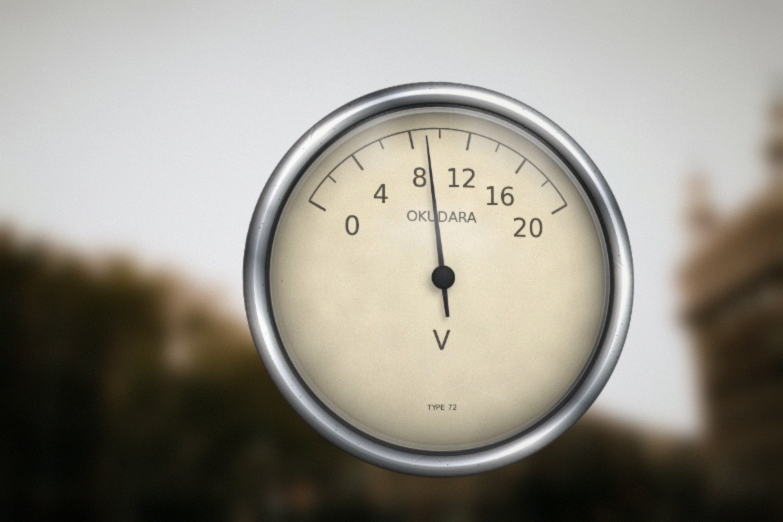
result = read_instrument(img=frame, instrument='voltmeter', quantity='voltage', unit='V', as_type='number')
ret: 9 V
